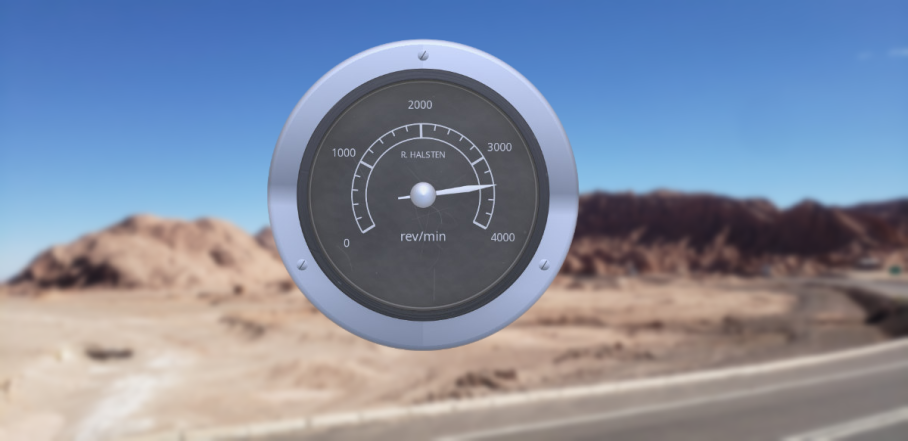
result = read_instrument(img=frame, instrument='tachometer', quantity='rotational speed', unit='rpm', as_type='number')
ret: 3400 rpm
